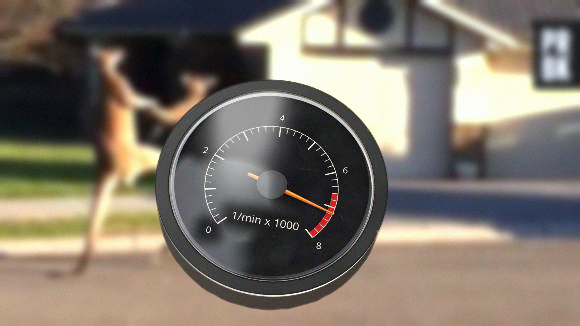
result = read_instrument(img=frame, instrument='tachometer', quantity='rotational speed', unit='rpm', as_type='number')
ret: 7200 rpm
